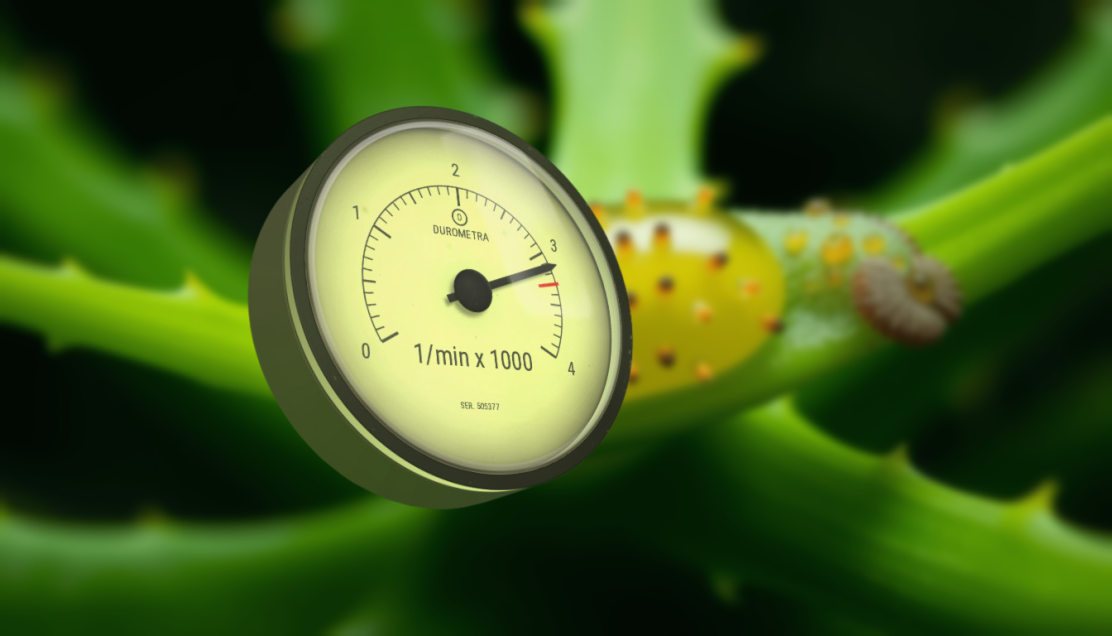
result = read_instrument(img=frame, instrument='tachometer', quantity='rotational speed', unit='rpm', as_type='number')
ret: 3150 rpm
